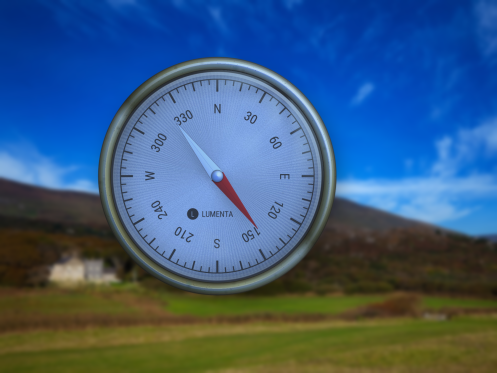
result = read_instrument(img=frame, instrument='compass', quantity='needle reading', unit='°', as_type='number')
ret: 142.5 °
